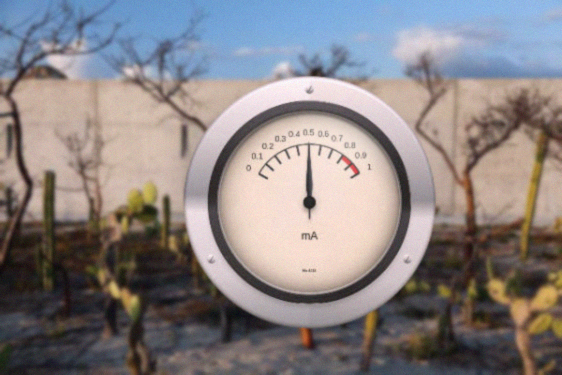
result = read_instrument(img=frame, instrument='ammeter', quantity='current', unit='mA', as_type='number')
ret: 0.5 mA
